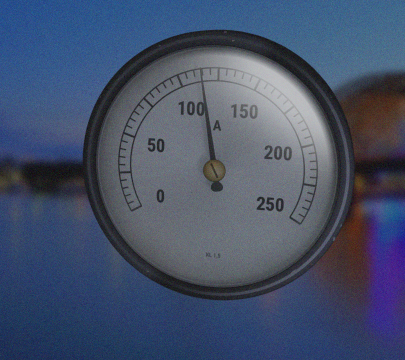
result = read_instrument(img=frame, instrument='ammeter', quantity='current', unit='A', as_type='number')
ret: 115 A
